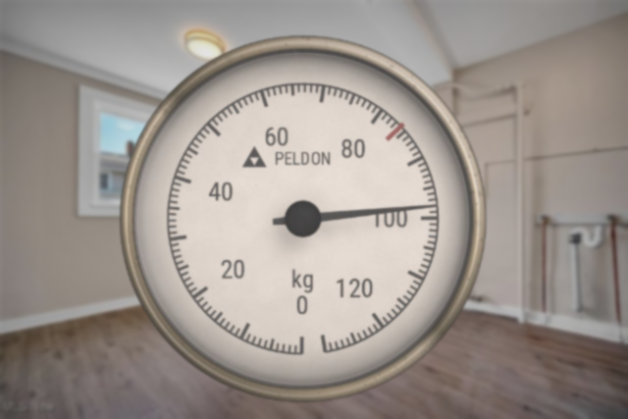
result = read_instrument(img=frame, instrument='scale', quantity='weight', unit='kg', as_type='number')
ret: 98 kg
